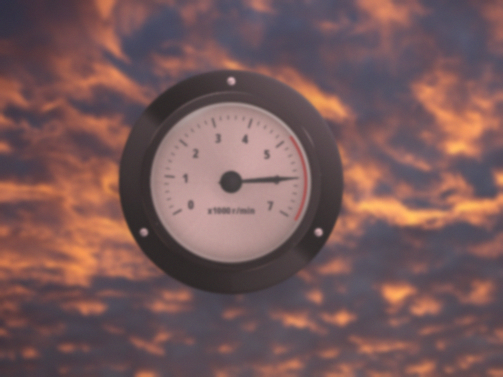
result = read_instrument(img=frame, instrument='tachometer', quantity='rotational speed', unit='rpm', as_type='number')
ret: 6000 rpm
